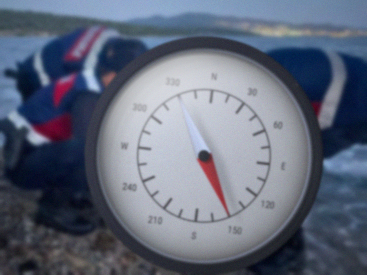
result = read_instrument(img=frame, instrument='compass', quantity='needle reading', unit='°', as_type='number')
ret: 150 °
